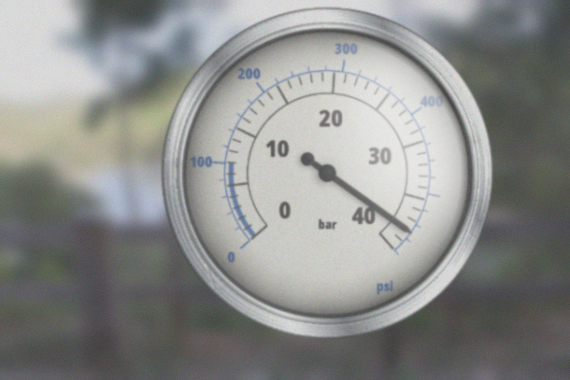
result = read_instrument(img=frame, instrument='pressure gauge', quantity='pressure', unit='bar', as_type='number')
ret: 38 bar
